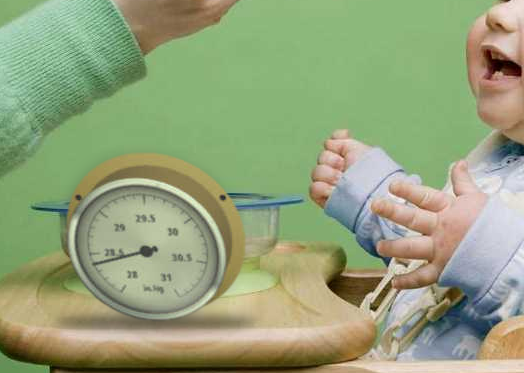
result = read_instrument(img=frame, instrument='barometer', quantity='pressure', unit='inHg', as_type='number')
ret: 28.4 inHg
